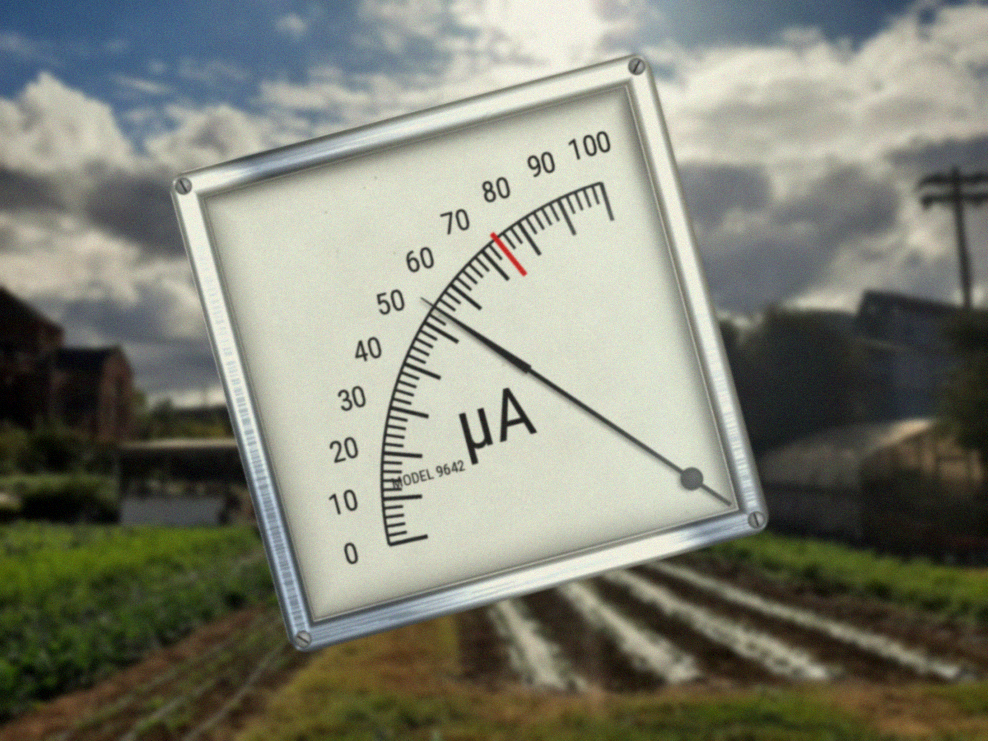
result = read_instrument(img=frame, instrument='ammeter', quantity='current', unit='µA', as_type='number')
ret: 54 µA
